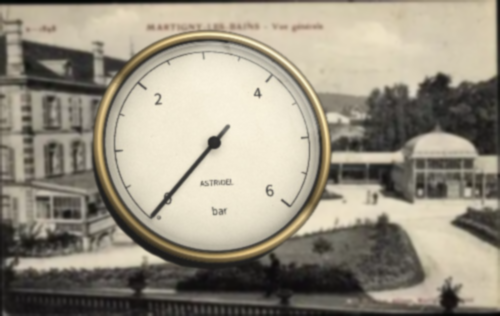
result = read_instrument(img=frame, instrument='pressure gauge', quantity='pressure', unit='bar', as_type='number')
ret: 0 bar
